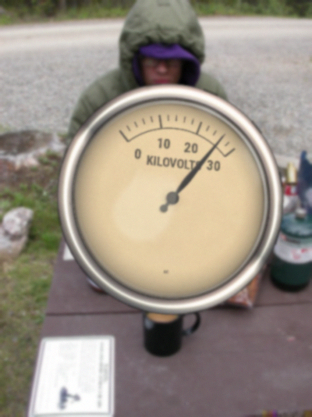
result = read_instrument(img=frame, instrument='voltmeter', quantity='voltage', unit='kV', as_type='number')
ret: 26 kV
